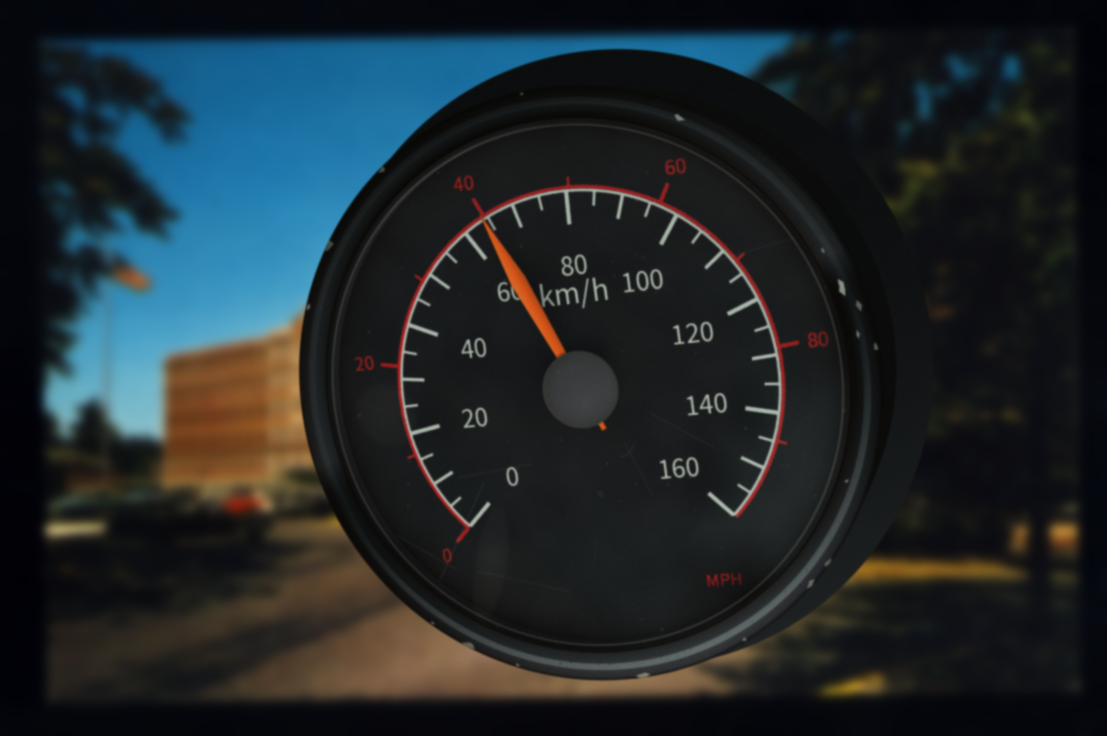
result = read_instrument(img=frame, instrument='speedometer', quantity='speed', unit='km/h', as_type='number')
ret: 65 km/h
